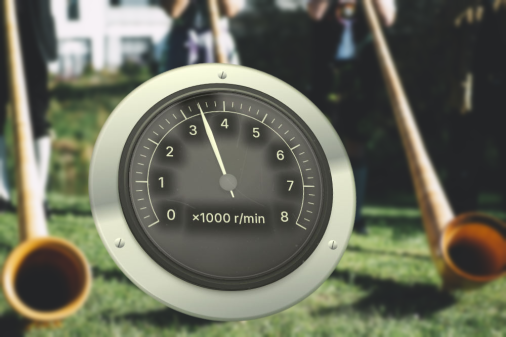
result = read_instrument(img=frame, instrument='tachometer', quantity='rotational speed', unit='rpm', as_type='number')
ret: 3400 rpm
